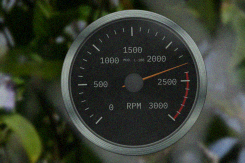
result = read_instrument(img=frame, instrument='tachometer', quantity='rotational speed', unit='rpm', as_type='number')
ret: 2300 rpm
